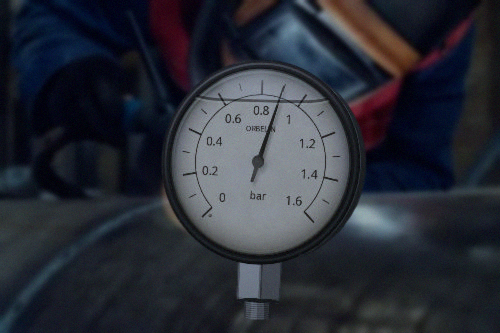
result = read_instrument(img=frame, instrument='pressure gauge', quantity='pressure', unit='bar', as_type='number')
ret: 0.9 bar
